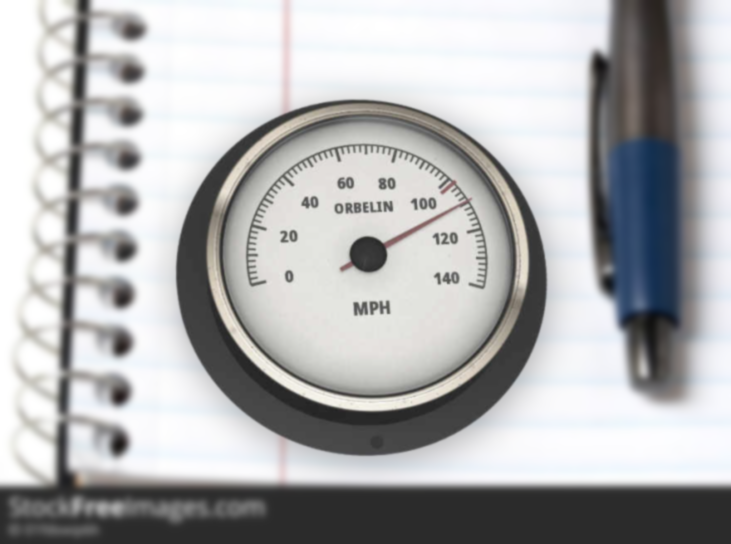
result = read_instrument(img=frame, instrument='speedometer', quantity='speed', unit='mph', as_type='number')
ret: 110 mph
